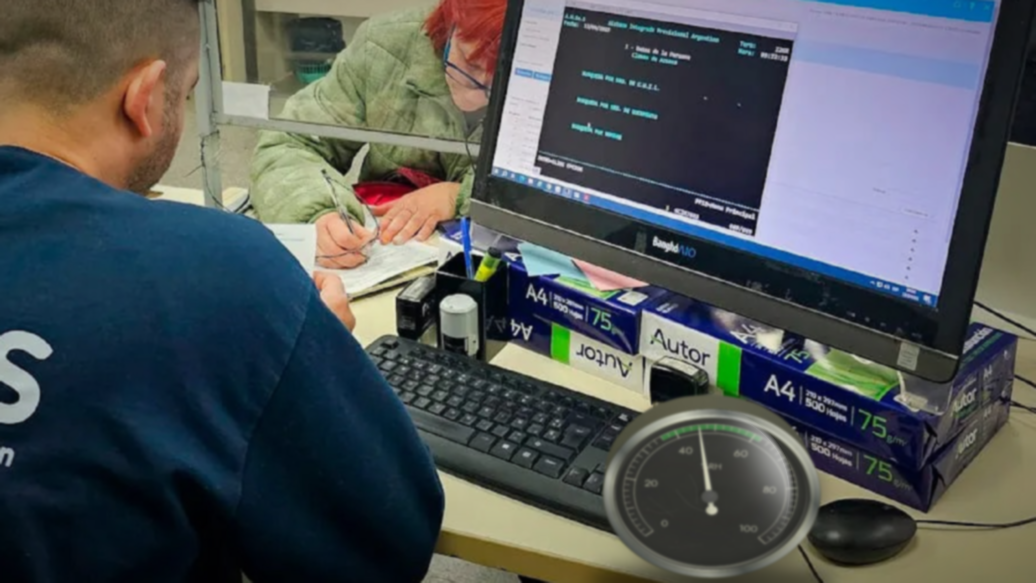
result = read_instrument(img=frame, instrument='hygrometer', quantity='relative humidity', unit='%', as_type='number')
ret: 46 %
